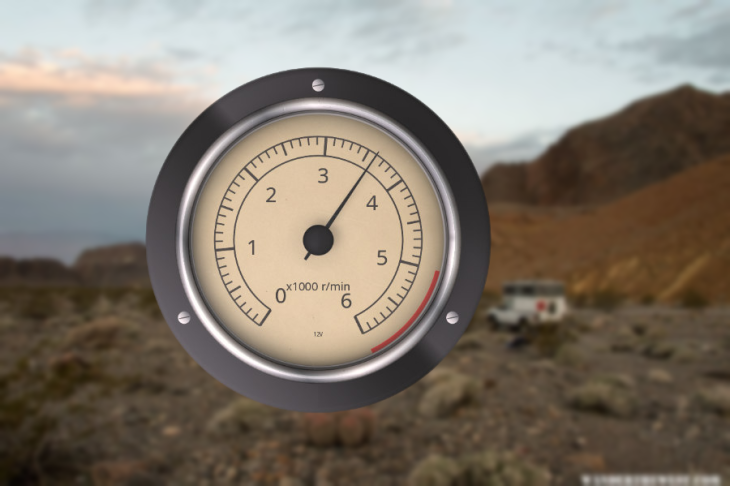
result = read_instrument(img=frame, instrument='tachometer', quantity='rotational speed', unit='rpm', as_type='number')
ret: 3600 rpm
